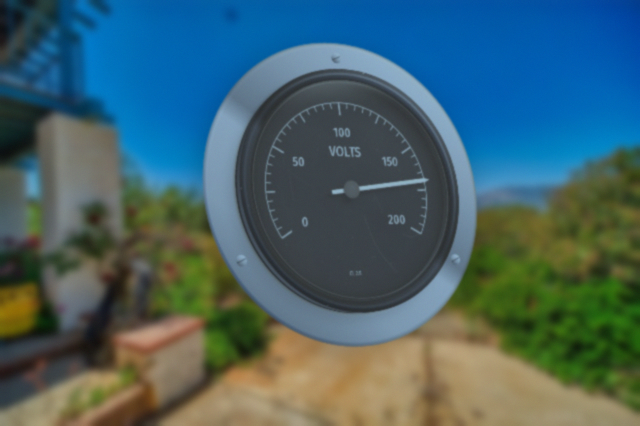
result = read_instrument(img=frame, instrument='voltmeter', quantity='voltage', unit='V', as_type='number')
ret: 170 V
